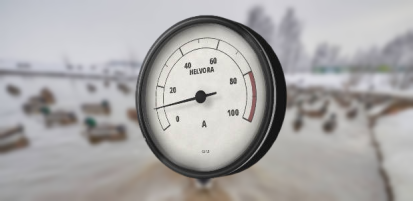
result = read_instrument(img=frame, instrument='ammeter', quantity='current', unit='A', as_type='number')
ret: 10 A
